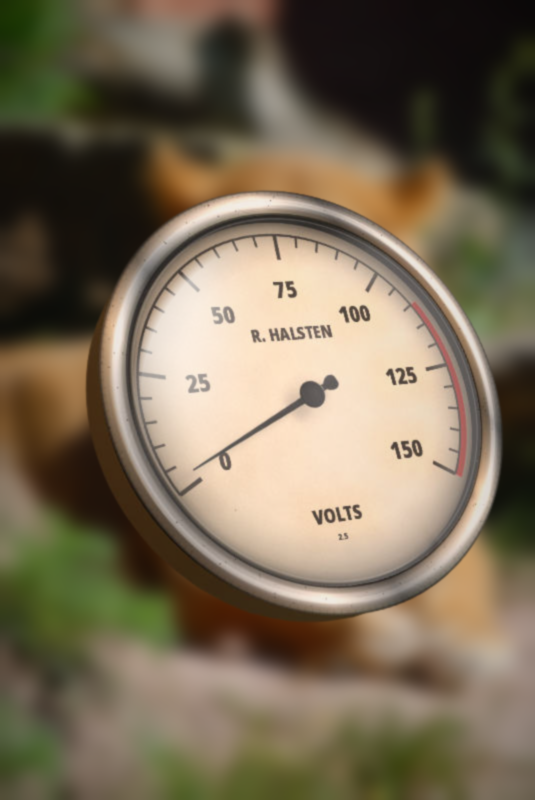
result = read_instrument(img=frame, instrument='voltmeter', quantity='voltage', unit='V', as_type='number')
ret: 2.5 V
